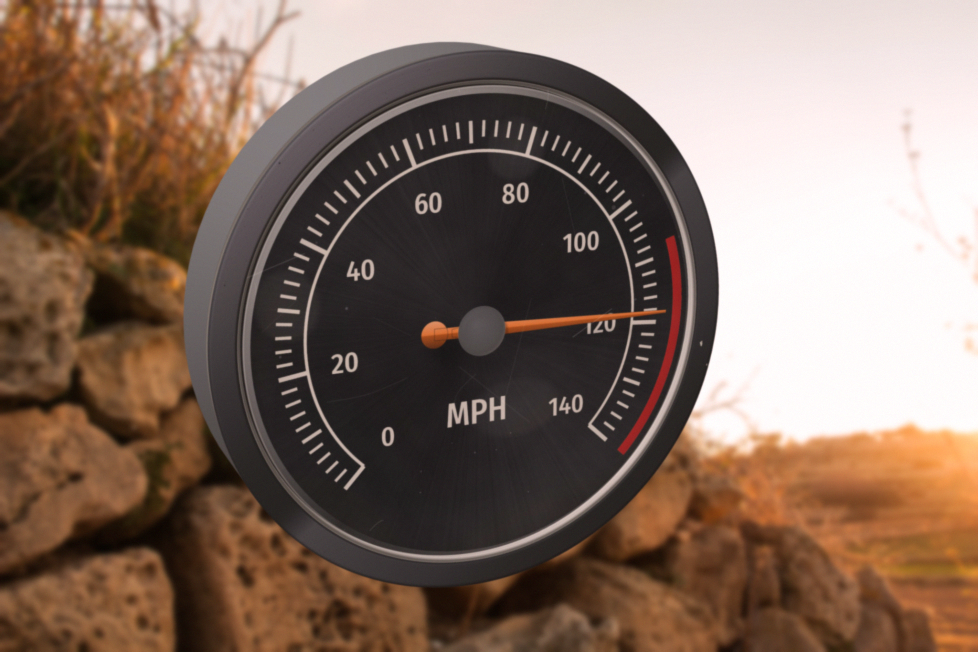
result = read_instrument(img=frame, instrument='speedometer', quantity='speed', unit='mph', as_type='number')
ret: 118 mph
